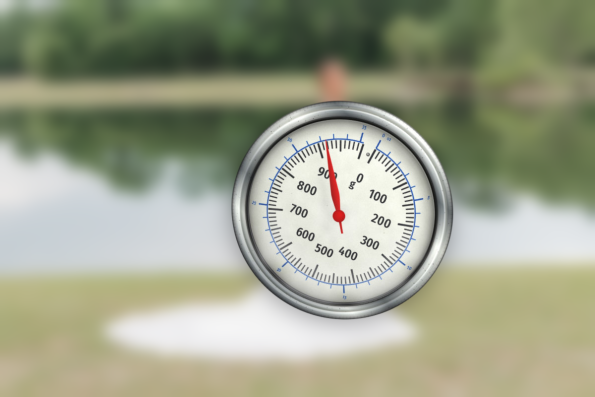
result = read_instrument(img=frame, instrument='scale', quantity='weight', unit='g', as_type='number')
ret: 920 g
